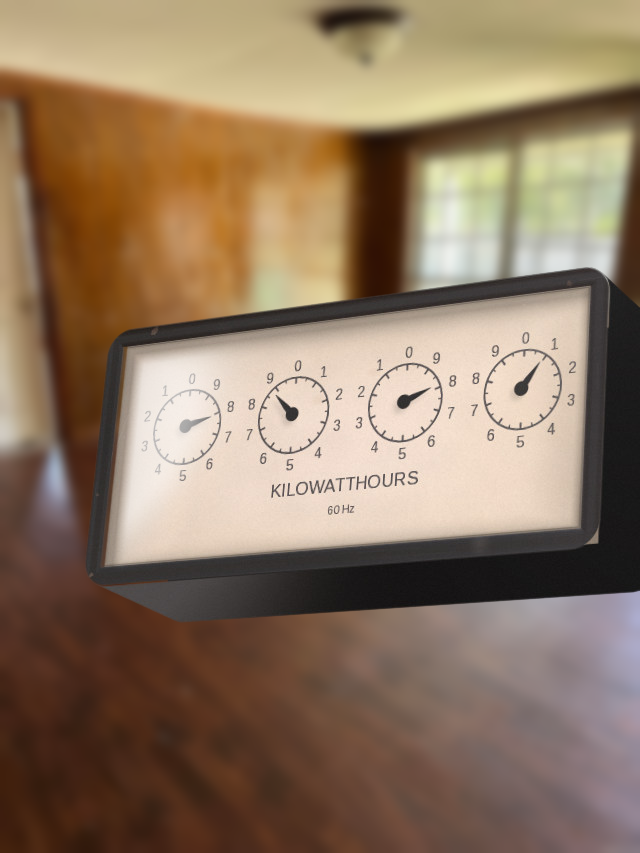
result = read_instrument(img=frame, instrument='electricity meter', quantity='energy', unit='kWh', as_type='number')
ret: 7881 kWh
